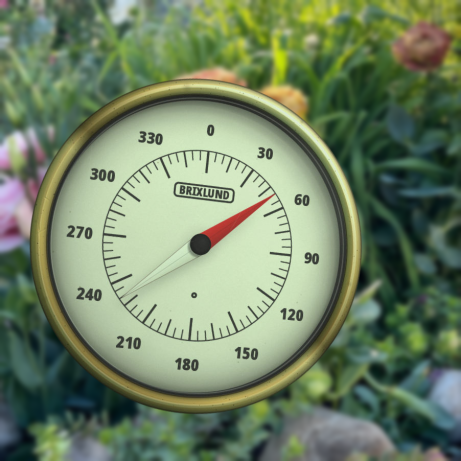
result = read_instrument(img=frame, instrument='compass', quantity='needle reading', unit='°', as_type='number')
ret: 50 °
